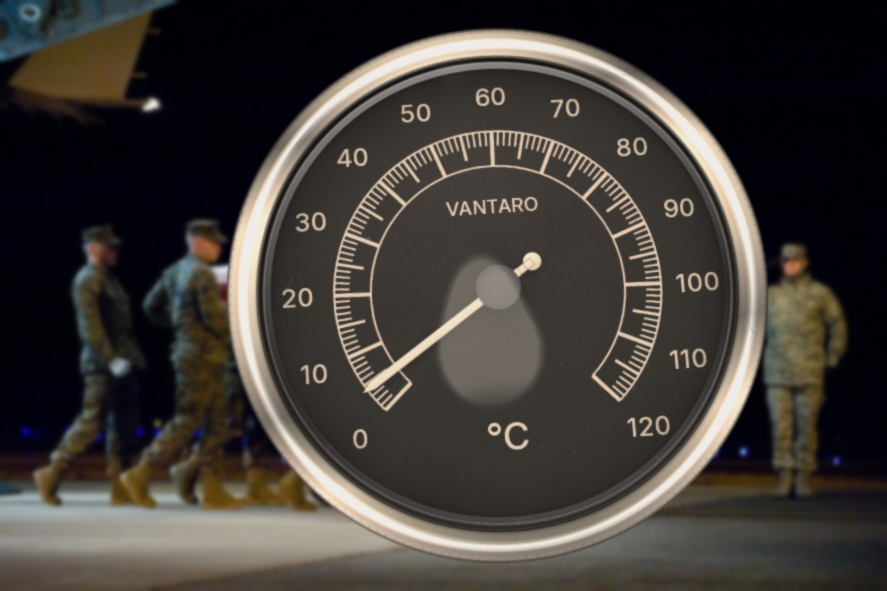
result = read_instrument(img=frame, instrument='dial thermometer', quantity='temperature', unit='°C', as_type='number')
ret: 4 °C
